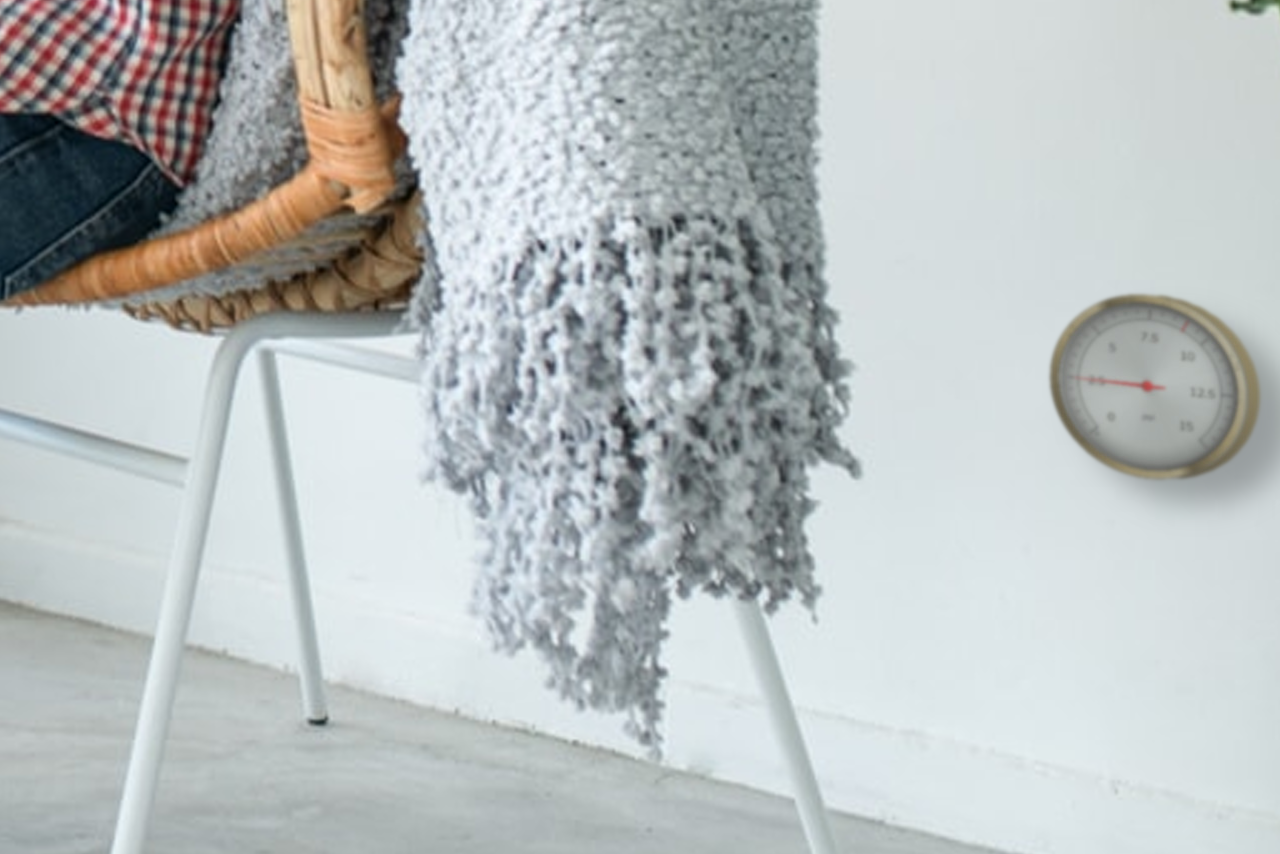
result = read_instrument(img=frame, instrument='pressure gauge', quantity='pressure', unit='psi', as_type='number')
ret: 2.5 psi
